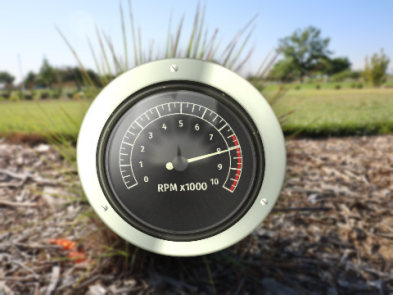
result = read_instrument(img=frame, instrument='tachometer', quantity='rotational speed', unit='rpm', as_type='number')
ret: 8000 rpm
